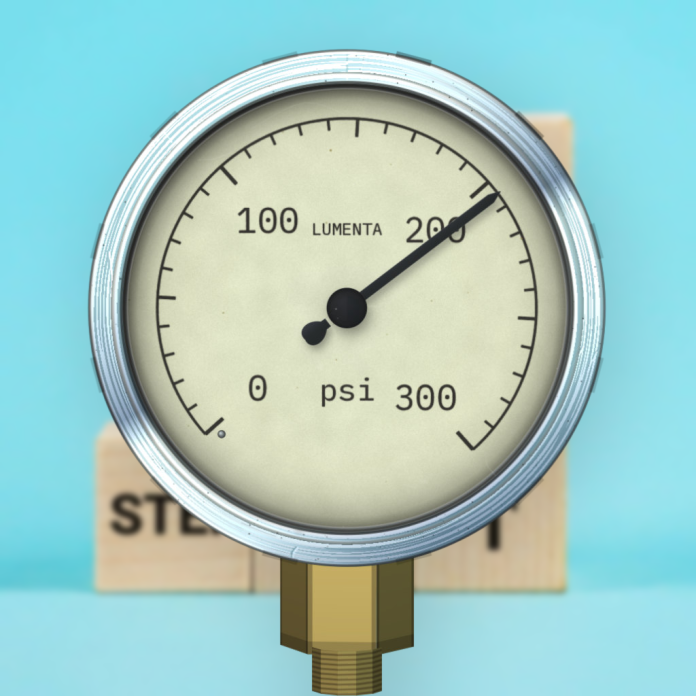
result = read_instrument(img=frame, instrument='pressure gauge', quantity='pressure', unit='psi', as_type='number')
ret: 205 psi
